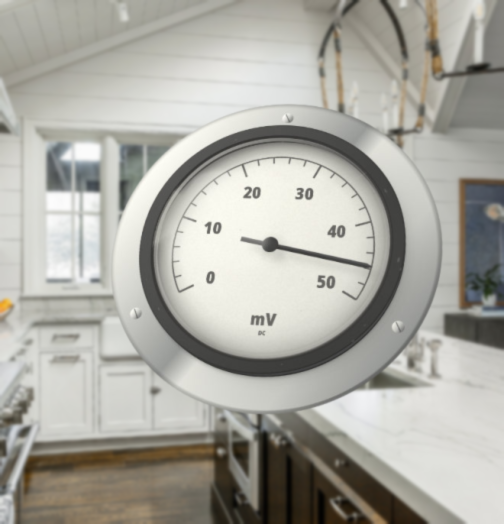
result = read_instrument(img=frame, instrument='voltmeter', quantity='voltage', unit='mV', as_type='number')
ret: 46 mV
